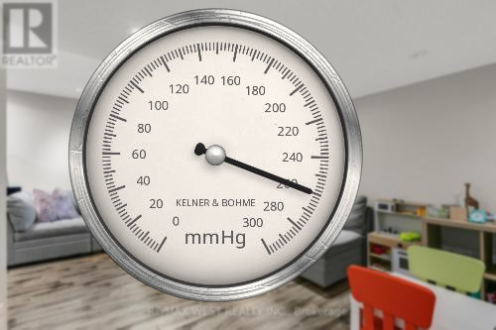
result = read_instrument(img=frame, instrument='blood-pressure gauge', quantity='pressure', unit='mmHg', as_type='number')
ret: 260 mmHg
